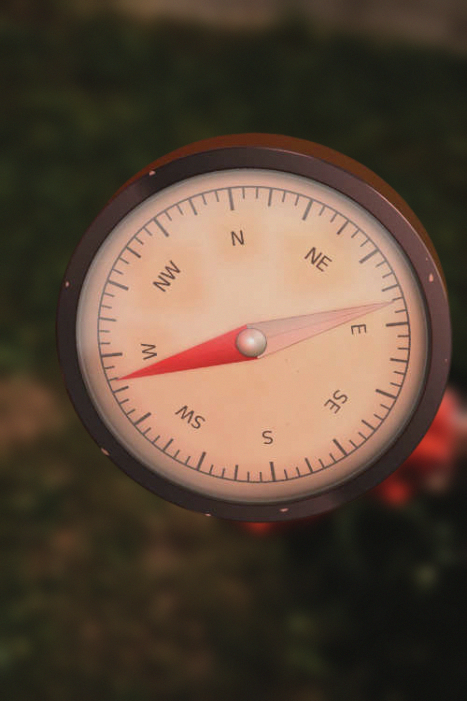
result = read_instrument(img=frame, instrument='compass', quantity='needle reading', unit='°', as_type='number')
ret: 260 °
